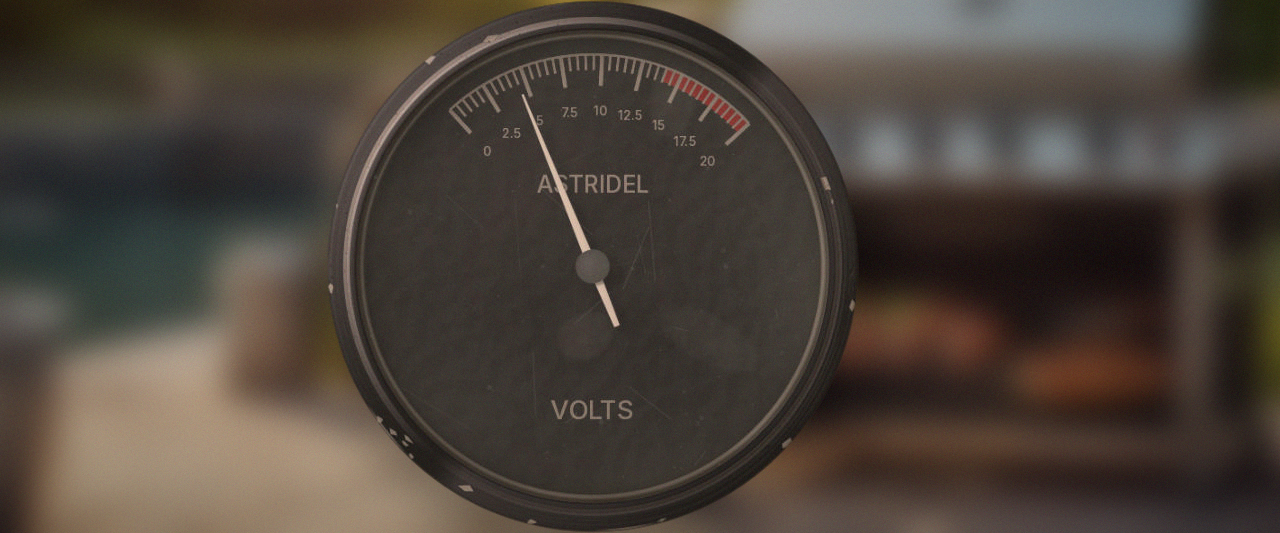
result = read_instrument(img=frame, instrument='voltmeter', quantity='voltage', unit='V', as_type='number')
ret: 4.5 V
